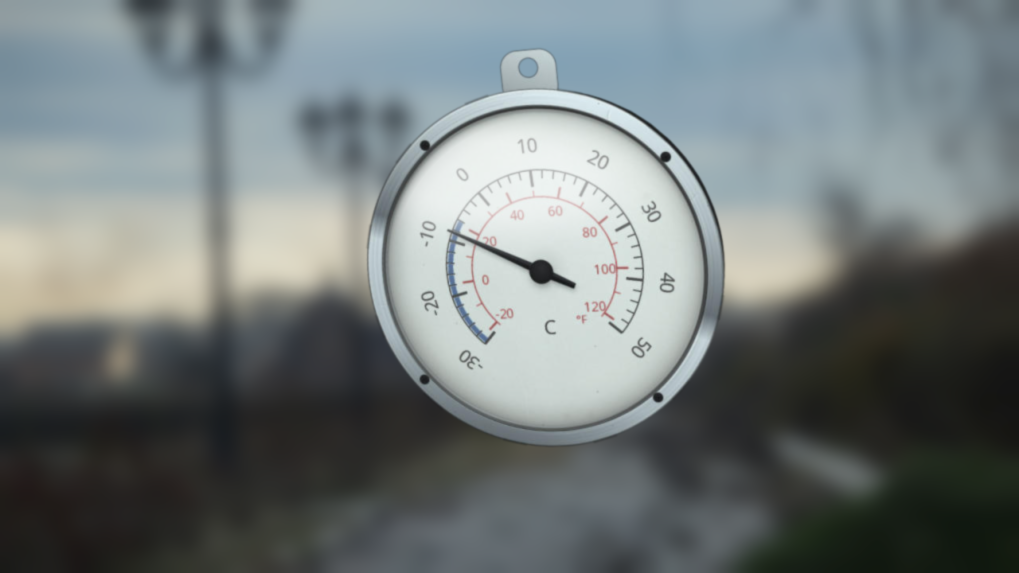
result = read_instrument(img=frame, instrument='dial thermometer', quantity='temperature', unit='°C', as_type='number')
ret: -8 °C
